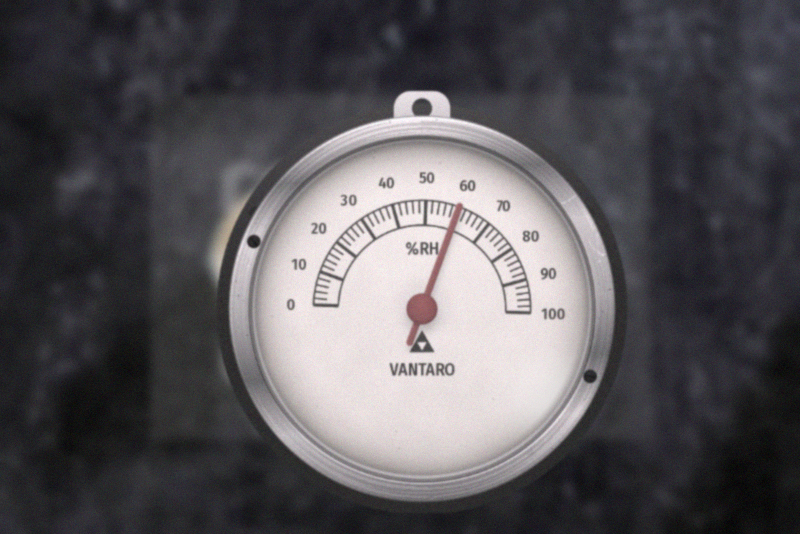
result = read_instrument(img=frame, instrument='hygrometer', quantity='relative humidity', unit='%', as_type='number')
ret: 60 %
